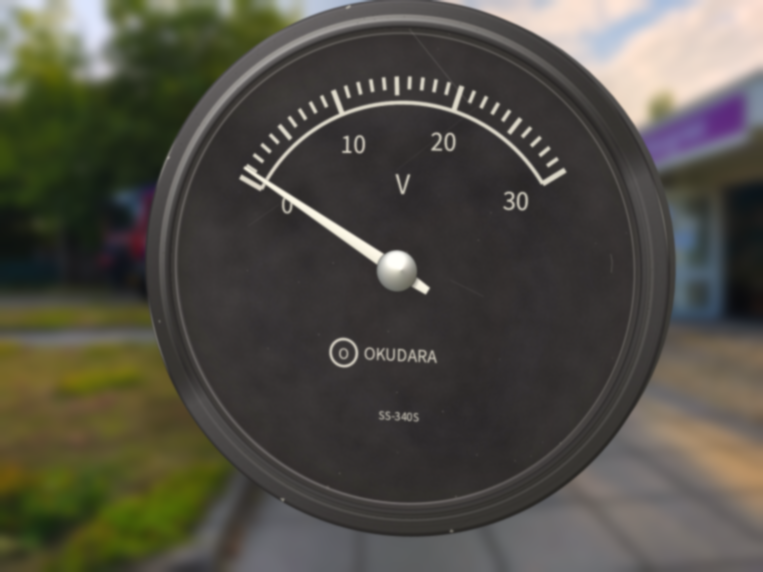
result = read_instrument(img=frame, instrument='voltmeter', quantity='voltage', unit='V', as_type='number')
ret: 1 V
